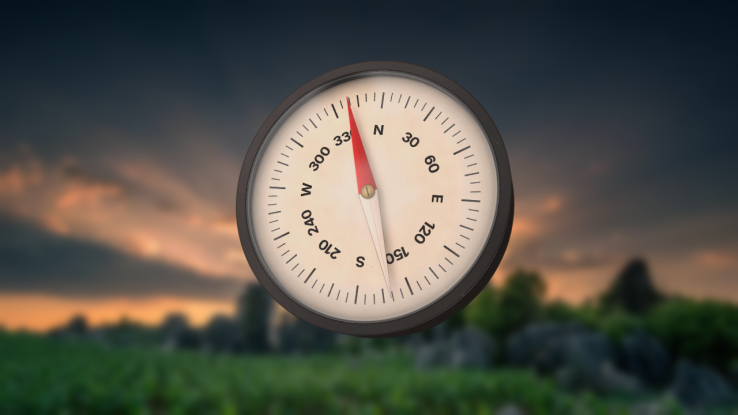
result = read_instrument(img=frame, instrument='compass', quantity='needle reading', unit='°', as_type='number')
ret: 340 °
